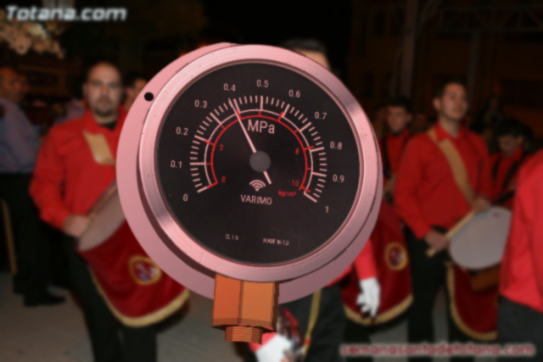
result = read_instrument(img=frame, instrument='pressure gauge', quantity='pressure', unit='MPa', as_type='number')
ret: 0.38 MPa
